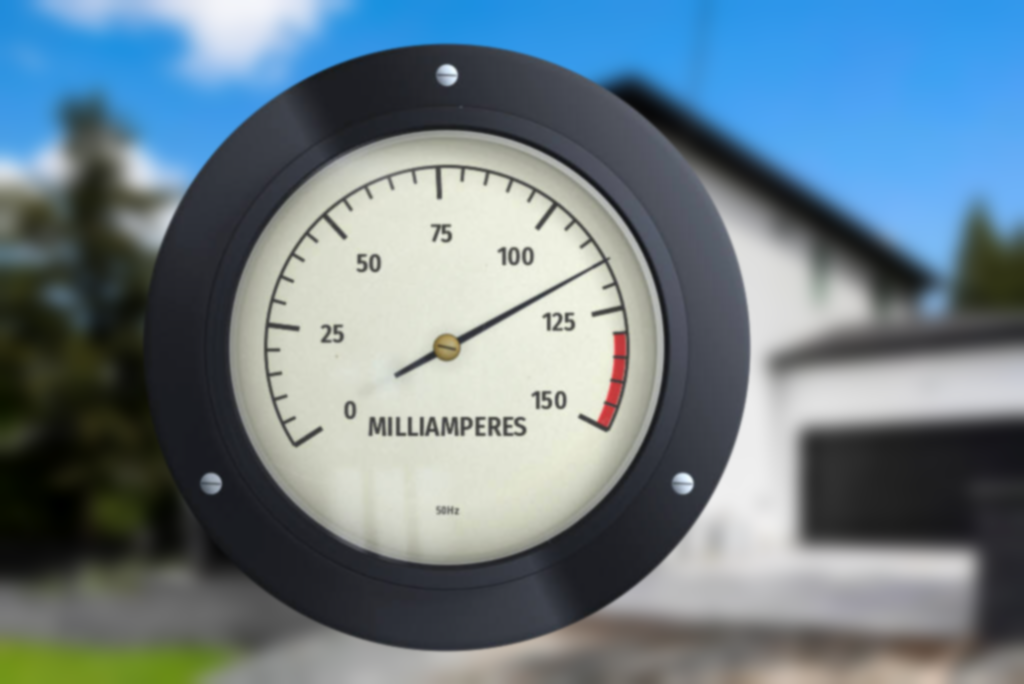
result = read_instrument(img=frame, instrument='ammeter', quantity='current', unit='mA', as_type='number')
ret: 115 mA
